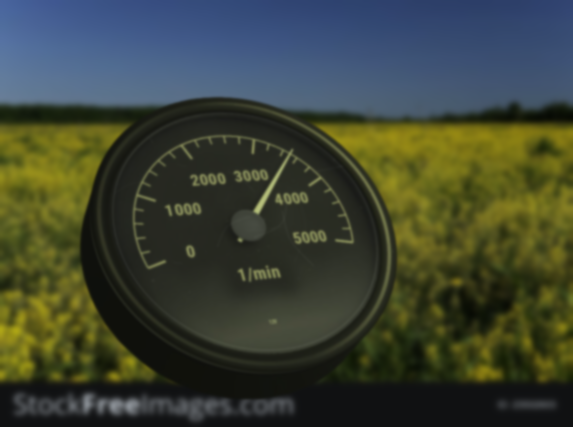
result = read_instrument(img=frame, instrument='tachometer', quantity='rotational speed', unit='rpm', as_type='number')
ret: 3500 rpm
